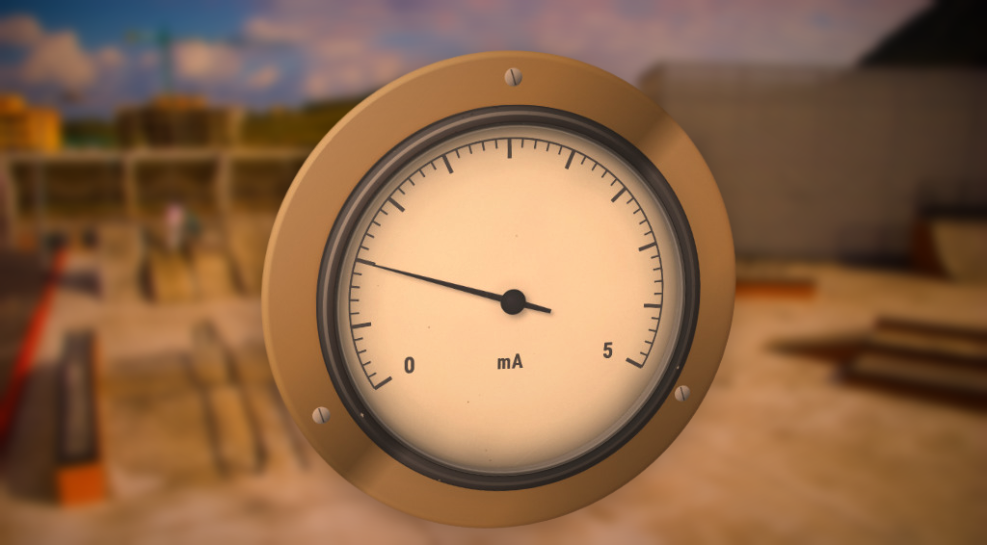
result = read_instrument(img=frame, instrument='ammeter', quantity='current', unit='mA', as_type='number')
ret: 1 mA
